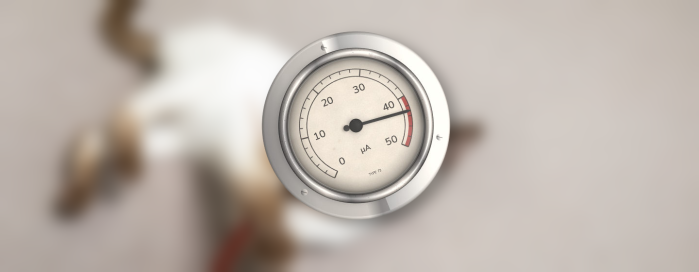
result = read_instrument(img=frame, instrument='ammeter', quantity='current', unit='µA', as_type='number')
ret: 43 µA
